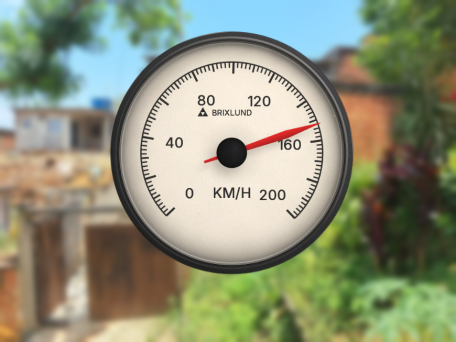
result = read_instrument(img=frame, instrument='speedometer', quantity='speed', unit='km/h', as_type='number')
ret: 152 km/h
